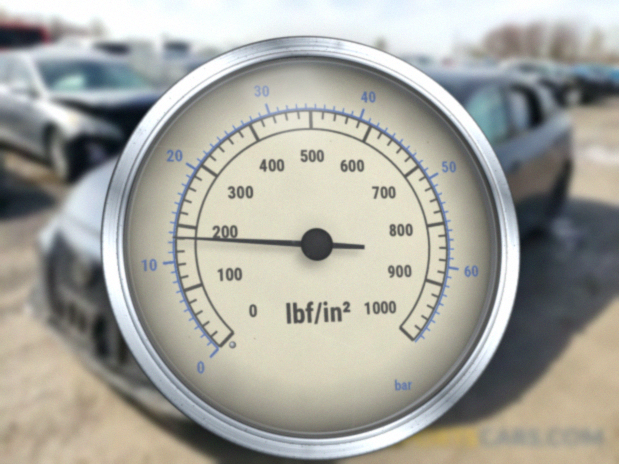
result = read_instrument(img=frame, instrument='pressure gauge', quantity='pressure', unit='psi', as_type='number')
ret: 180 psi
